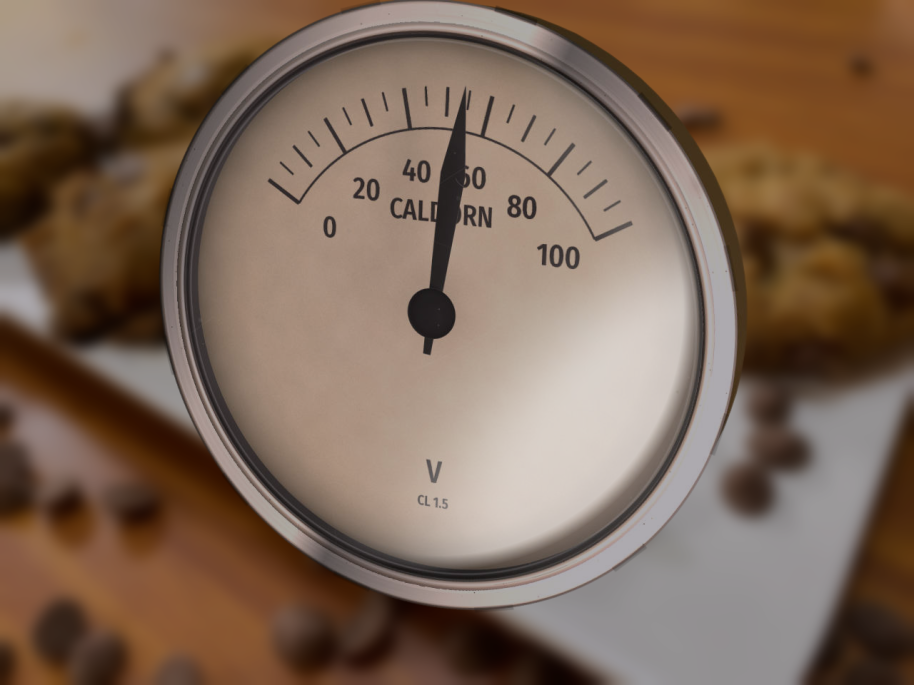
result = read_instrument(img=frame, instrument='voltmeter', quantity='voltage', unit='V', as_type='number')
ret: 55 V
